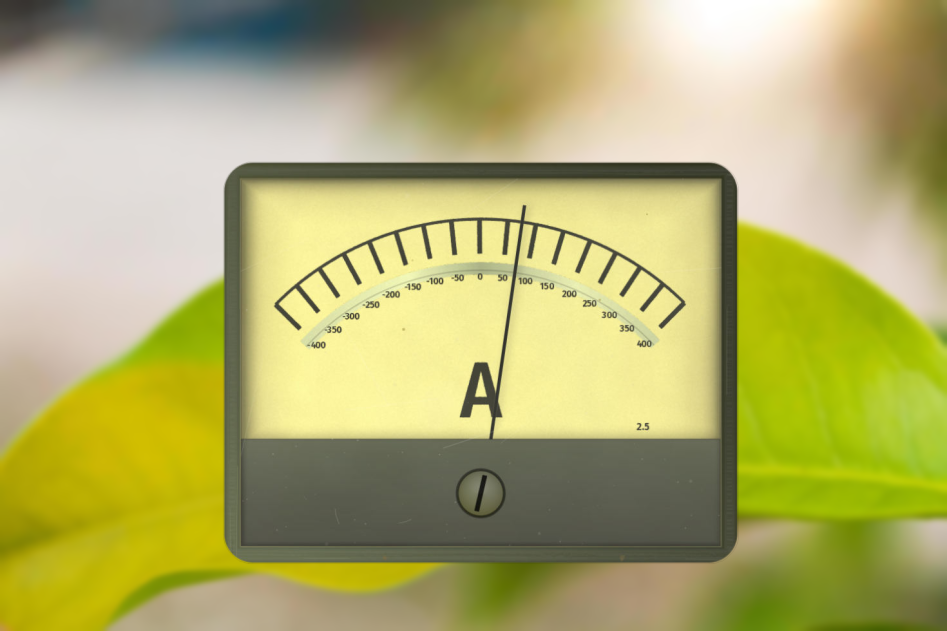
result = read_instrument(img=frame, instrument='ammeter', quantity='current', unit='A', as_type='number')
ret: 75 A
